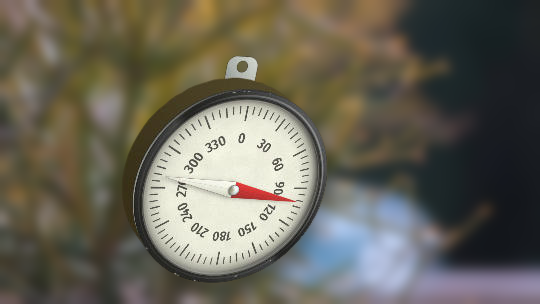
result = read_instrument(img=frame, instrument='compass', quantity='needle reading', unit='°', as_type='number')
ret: 100 °
